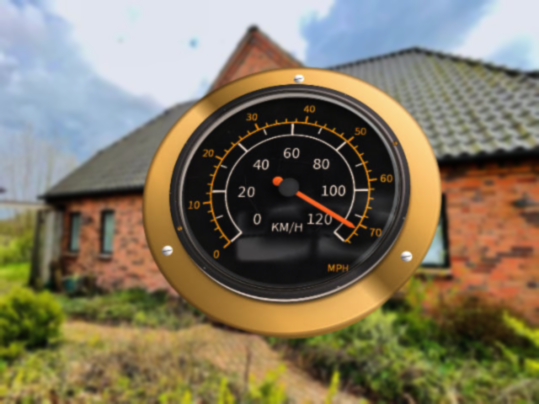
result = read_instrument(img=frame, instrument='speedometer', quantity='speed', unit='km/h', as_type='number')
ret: 115 km/h
